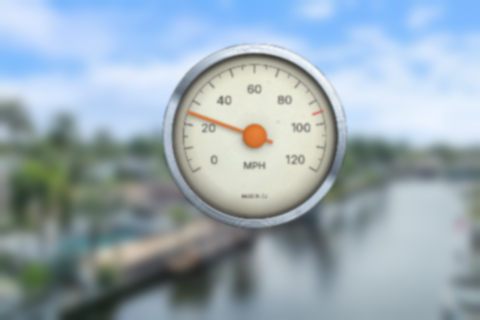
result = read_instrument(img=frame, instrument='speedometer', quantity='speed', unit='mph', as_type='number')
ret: 25 mph
